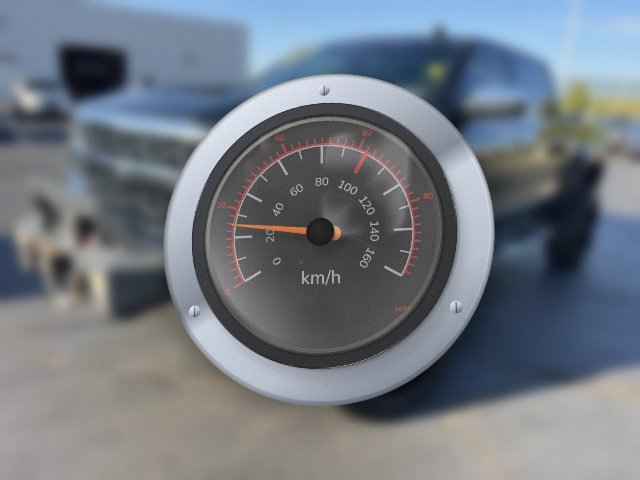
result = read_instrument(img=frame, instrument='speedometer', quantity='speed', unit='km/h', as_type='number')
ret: 25 km/h
